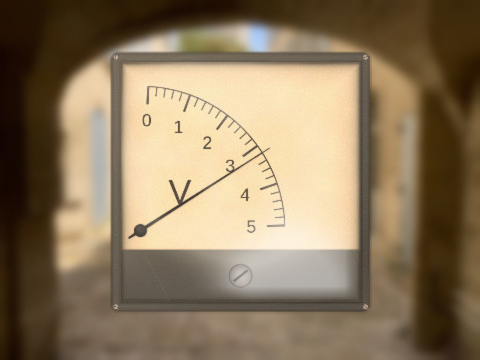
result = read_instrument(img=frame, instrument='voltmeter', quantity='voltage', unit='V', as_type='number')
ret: 3.2 V
